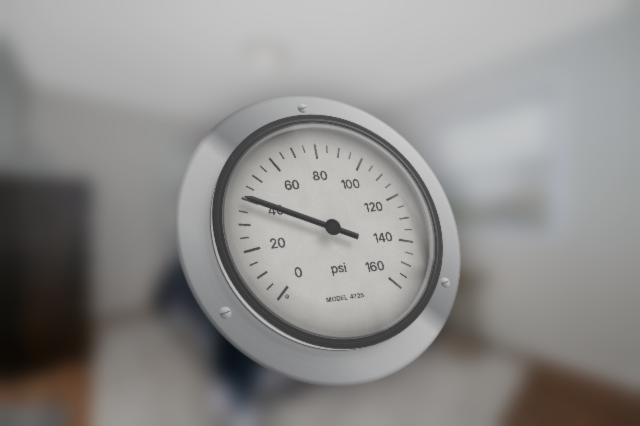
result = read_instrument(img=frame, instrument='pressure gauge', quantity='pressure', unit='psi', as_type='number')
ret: 40 psi
